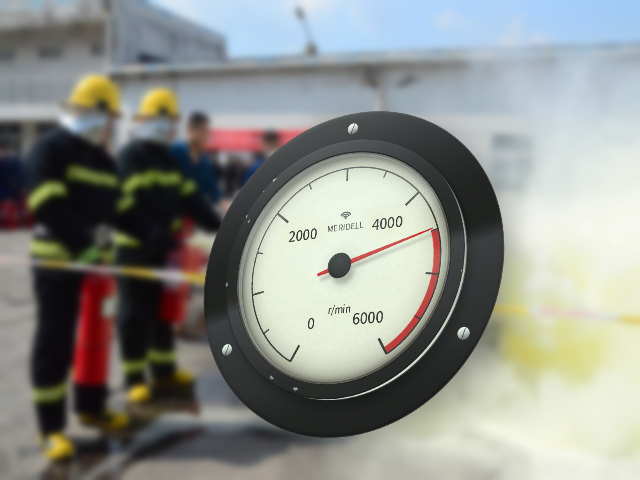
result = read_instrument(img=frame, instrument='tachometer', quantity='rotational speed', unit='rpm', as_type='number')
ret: 4500 rpm
